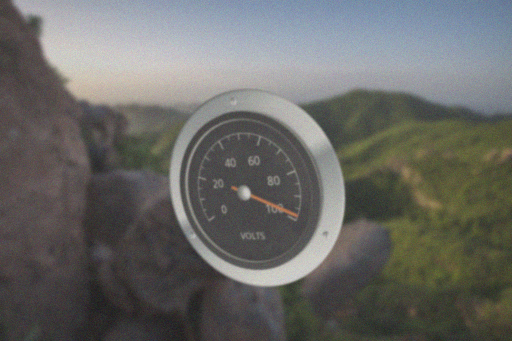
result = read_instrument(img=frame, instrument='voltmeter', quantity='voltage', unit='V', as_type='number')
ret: 97.5 V
